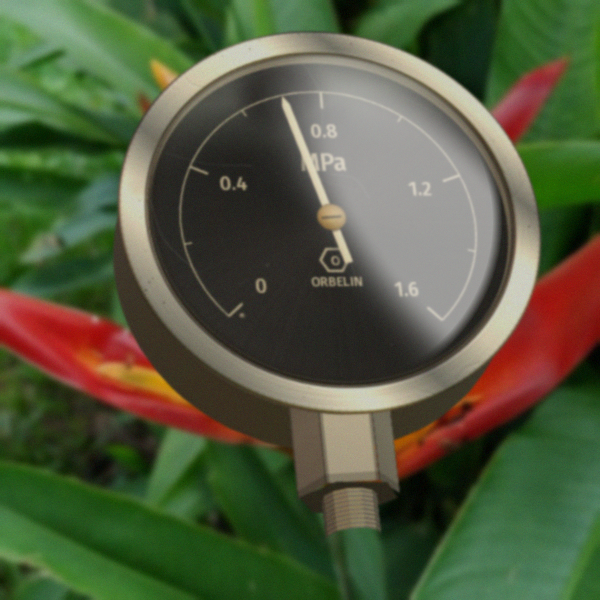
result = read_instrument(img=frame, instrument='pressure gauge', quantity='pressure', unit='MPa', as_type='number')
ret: 0.7 MPa
